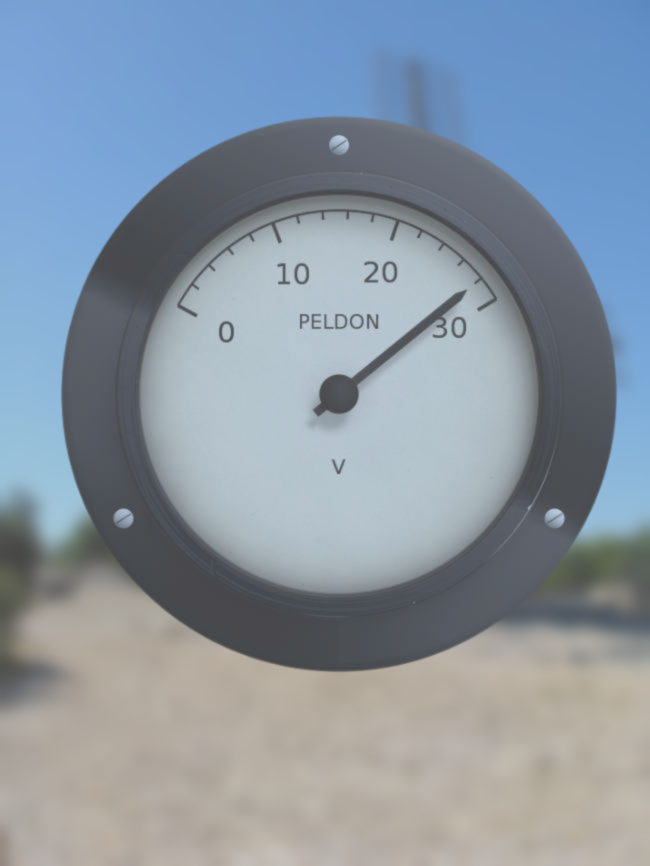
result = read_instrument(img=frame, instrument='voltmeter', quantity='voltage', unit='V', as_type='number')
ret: 28 V
